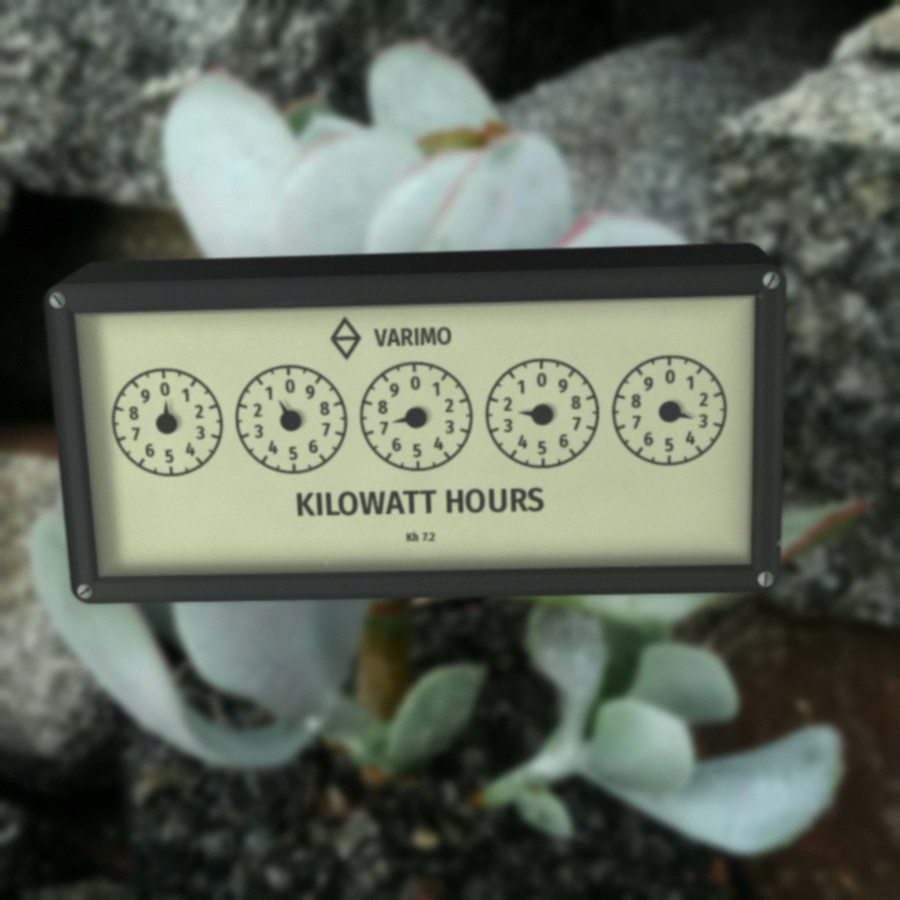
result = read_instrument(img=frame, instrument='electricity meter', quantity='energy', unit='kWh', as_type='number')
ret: 723 kWh
